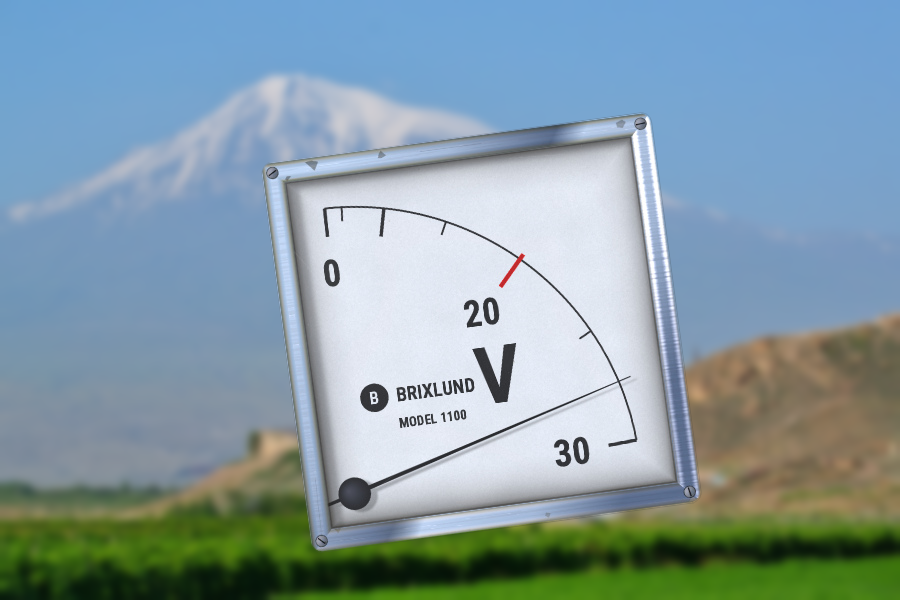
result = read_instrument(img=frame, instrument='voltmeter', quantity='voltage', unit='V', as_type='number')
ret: 27.5 V
